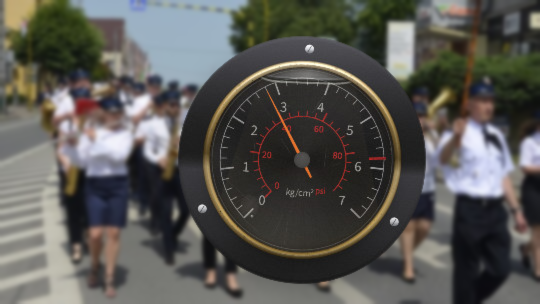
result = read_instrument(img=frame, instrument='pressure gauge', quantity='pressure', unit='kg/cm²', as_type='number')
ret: 2.8 kg/cm²
